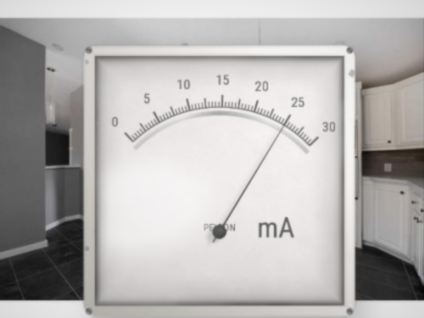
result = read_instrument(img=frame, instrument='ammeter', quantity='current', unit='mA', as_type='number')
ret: 25 mA
